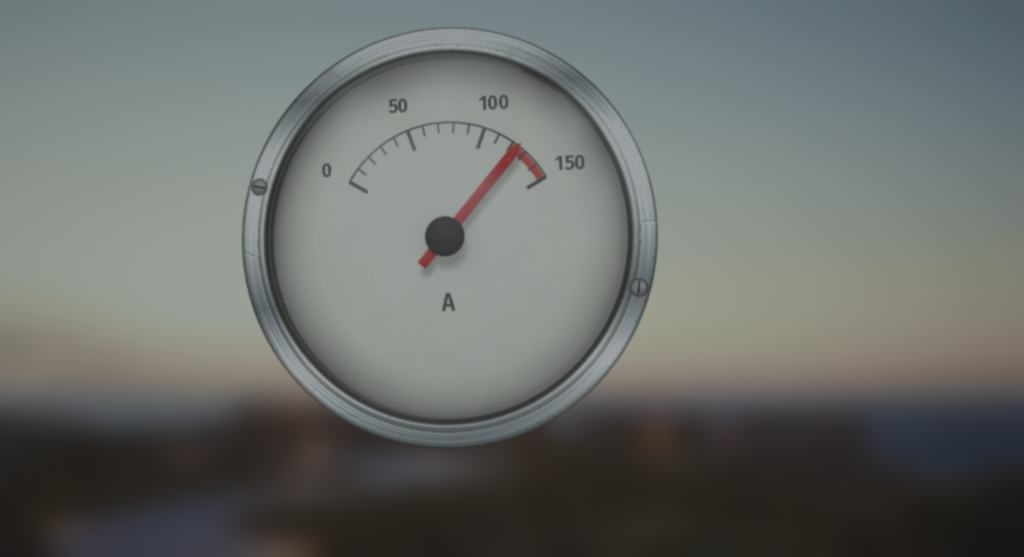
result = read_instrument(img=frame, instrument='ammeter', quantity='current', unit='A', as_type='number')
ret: 125 A
